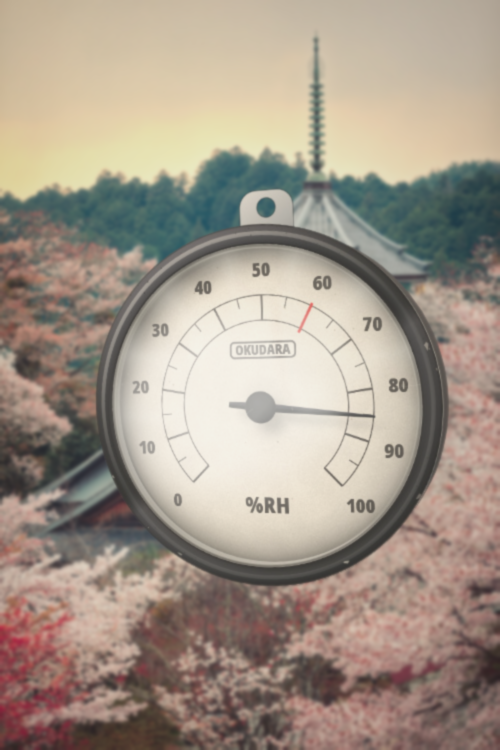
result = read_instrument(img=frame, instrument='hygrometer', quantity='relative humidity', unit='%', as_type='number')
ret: 85 %
